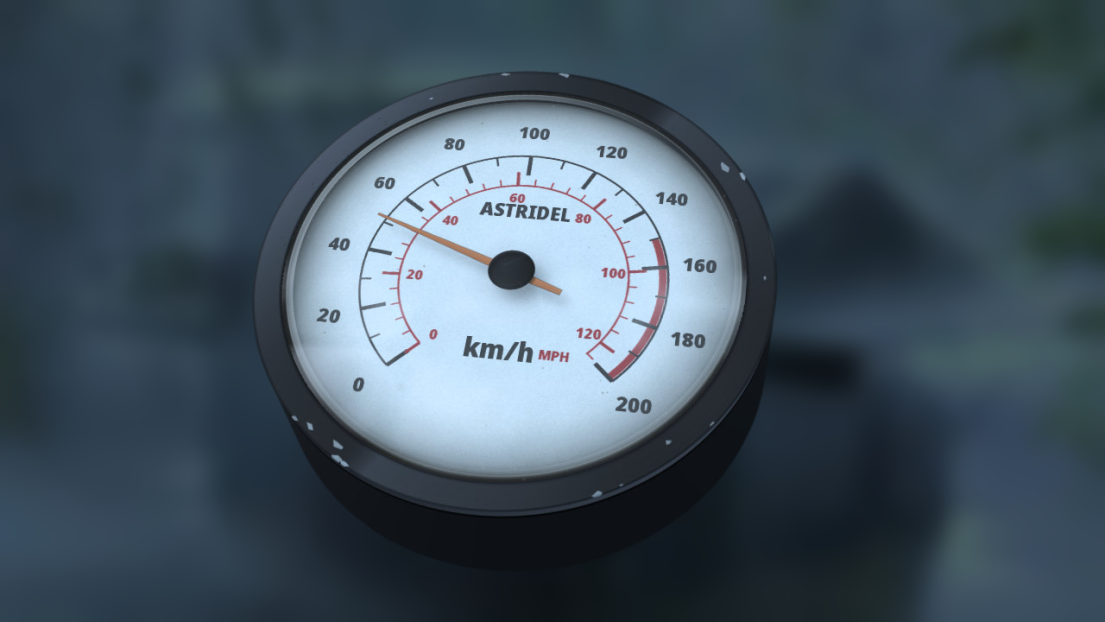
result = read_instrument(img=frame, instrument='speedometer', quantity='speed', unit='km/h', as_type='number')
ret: 50 km/h
